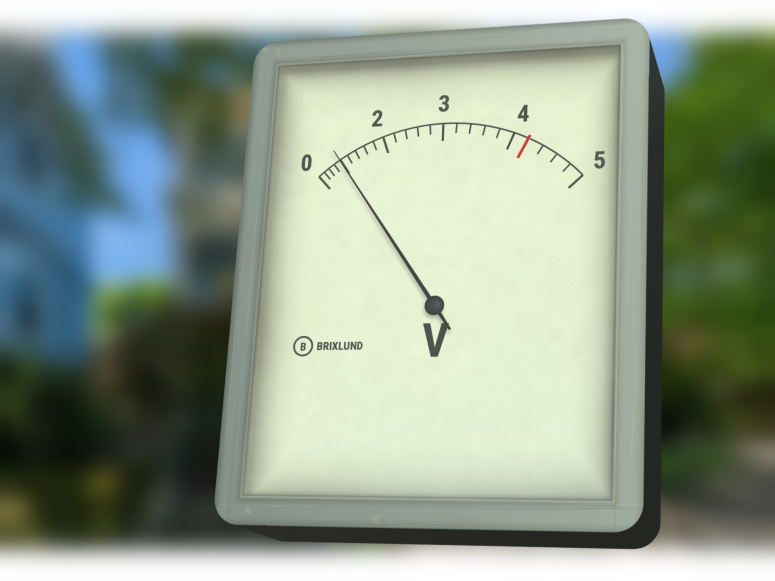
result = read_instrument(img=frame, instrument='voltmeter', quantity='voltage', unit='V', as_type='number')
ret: 1 V
